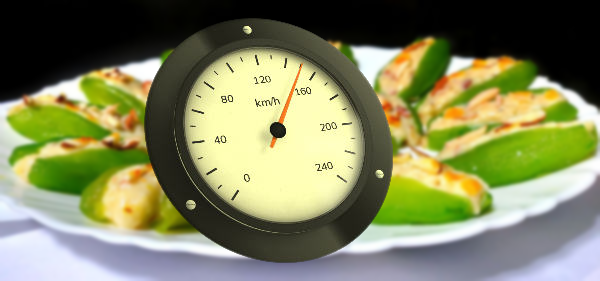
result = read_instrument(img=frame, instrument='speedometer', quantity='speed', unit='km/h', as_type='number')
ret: 150 km/h
